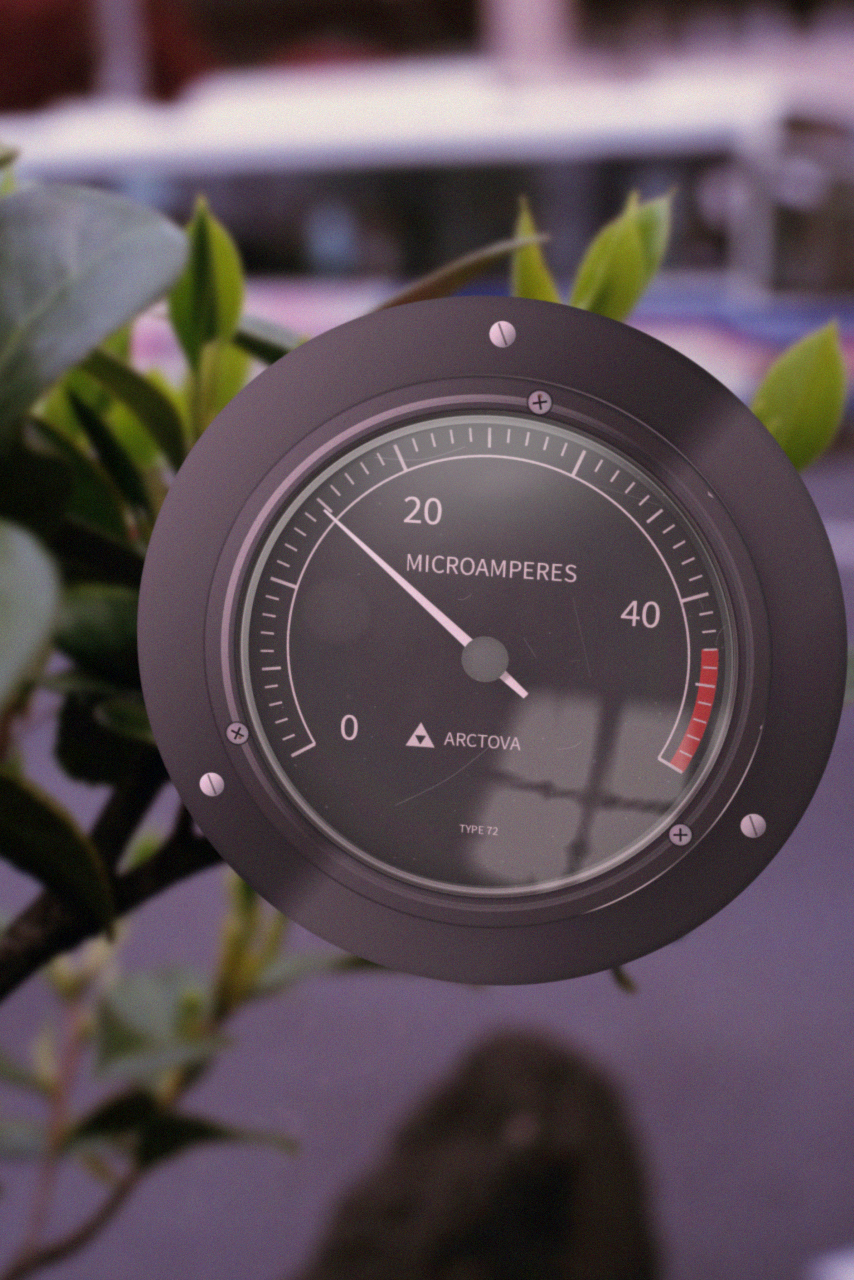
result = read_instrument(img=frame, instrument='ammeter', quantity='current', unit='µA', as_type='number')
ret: 15 µA
